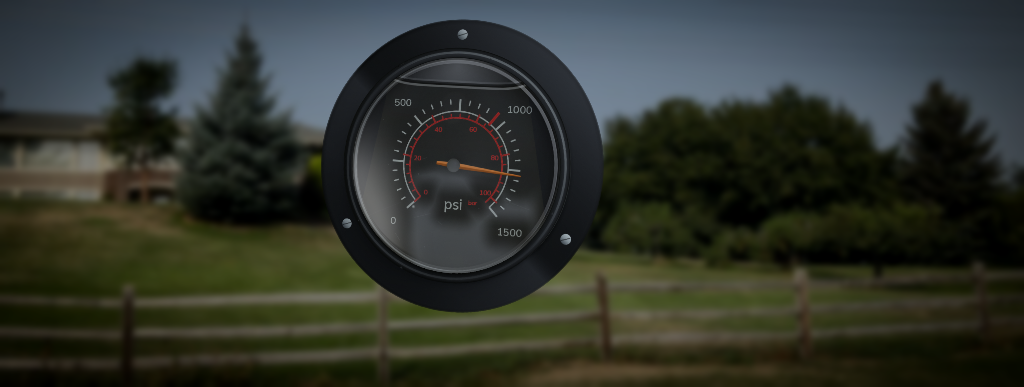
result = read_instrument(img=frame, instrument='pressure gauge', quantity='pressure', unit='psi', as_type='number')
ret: 1275 psi
